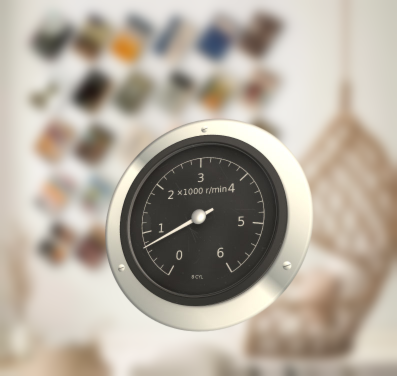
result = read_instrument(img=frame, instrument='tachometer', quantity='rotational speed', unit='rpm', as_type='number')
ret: 700 rpm
